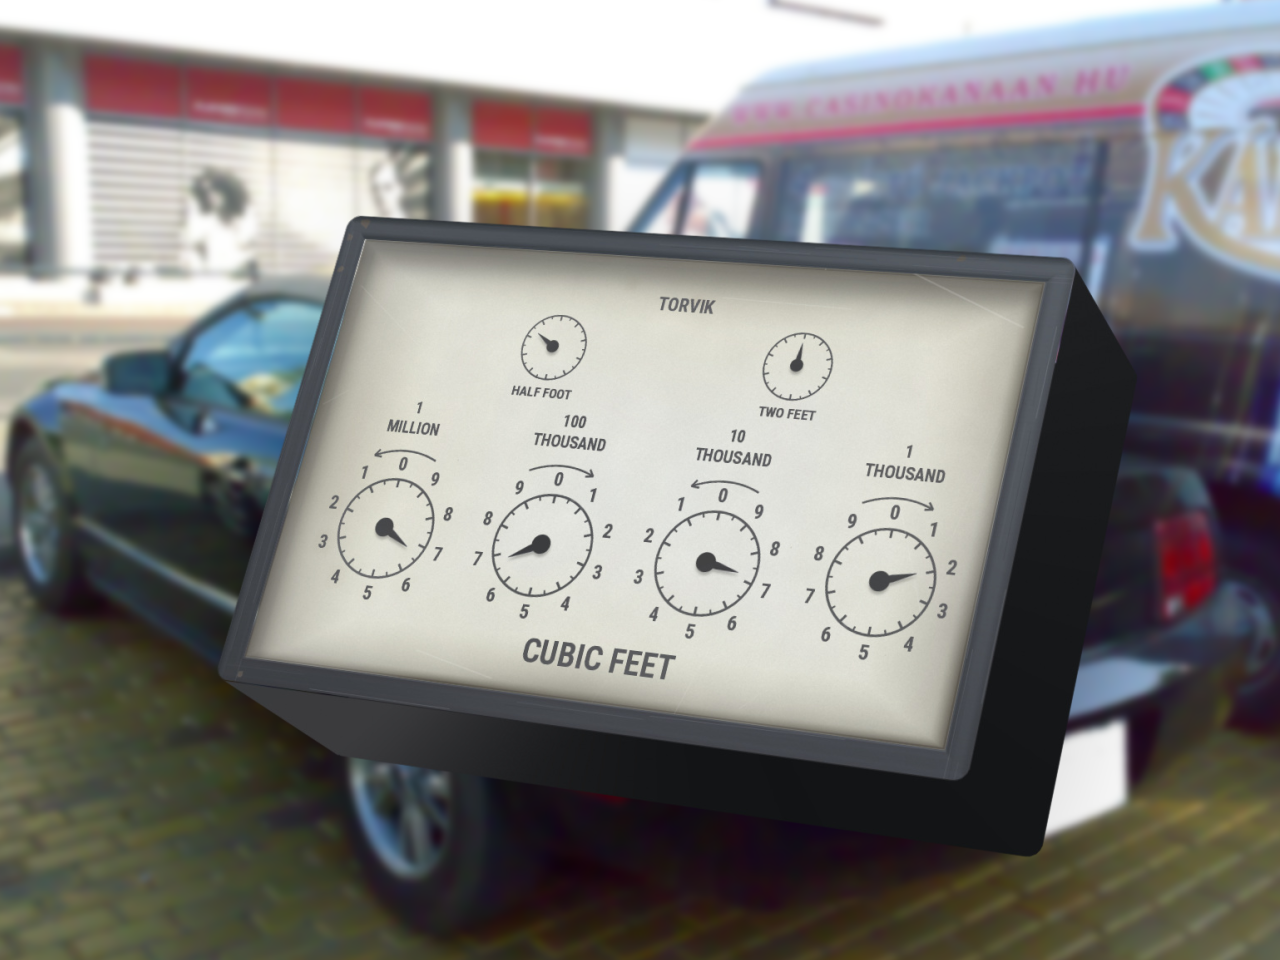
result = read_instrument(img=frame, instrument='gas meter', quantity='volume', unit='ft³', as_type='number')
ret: 667200 ft³
